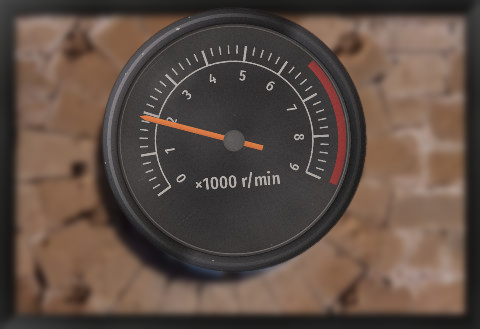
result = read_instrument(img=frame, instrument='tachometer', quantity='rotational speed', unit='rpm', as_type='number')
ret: 1900 rpm
